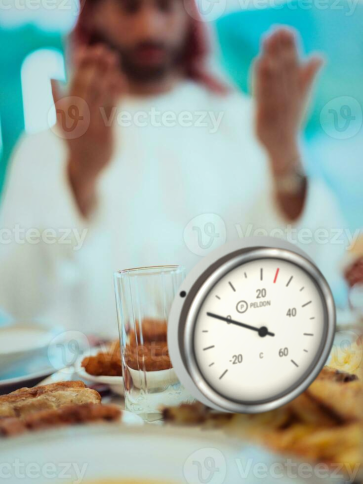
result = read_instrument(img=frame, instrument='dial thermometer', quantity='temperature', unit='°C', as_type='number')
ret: 0 °C
